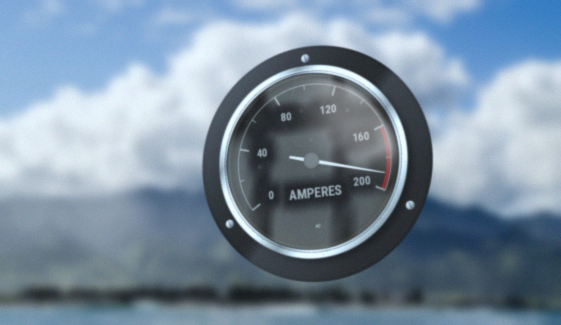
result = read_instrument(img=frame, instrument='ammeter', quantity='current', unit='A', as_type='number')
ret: 190 A
